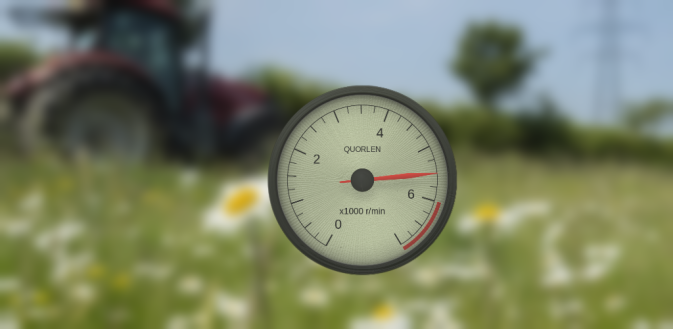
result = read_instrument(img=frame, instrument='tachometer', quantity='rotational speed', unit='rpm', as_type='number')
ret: 5500 rpm
